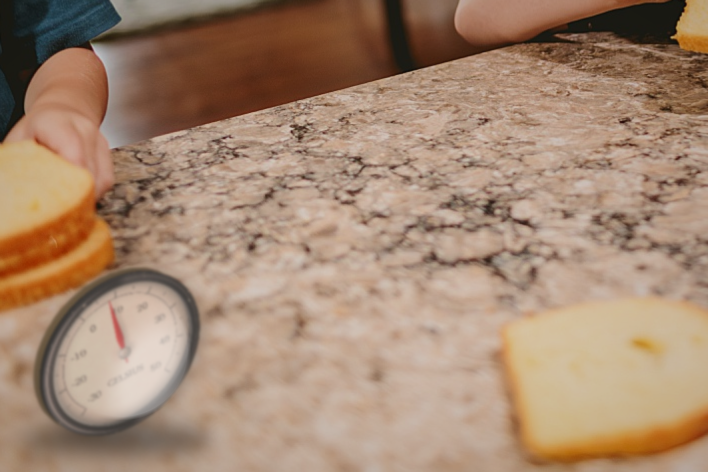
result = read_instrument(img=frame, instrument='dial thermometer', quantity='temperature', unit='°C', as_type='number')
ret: 7.5 °C
